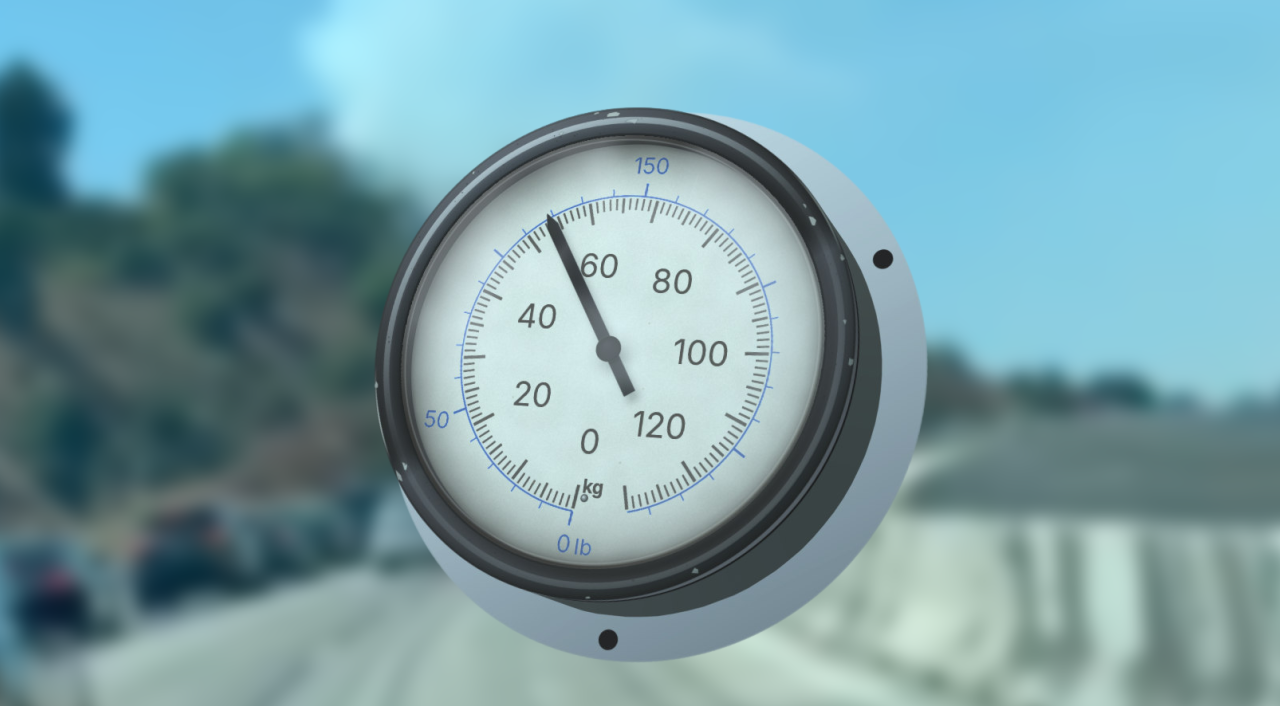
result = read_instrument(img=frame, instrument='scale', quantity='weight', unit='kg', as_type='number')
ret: 54 kg
